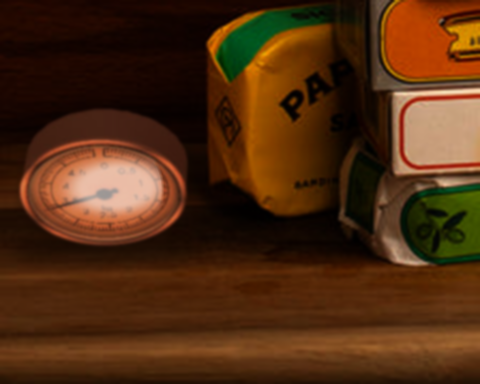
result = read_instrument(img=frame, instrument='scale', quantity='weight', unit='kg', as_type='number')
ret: 3.5 kg
